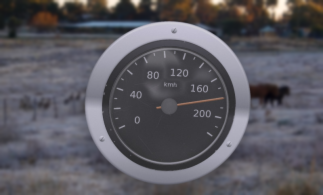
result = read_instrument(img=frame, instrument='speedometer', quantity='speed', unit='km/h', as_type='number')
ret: 180 km/h
